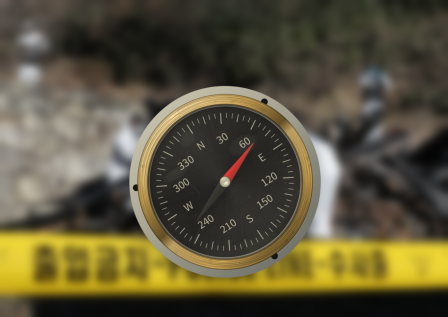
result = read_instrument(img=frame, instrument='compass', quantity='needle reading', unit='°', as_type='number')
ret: 70 °
